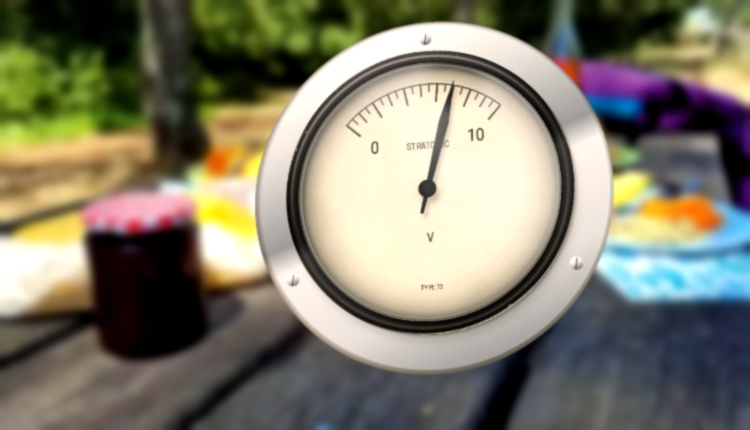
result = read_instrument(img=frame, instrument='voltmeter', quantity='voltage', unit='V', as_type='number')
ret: 7 V
